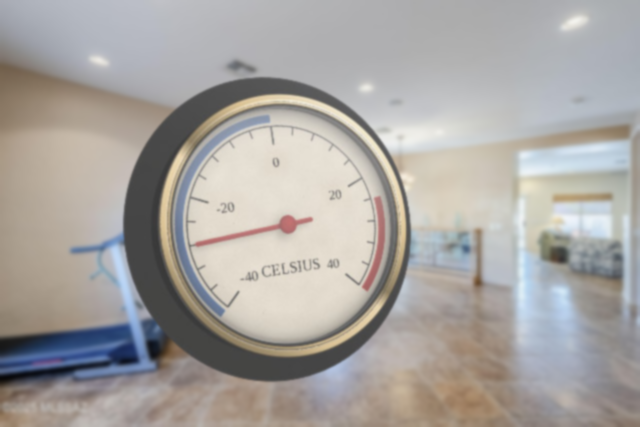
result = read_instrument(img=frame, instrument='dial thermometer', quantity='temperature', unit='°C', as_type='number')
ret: -28 °C
